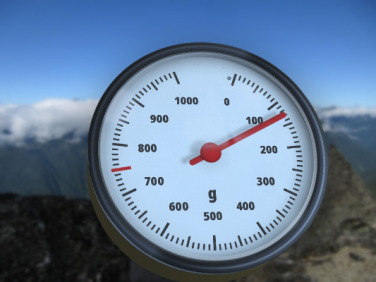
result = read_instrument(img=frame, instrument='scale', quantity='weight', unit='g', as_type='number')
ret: 130 g
